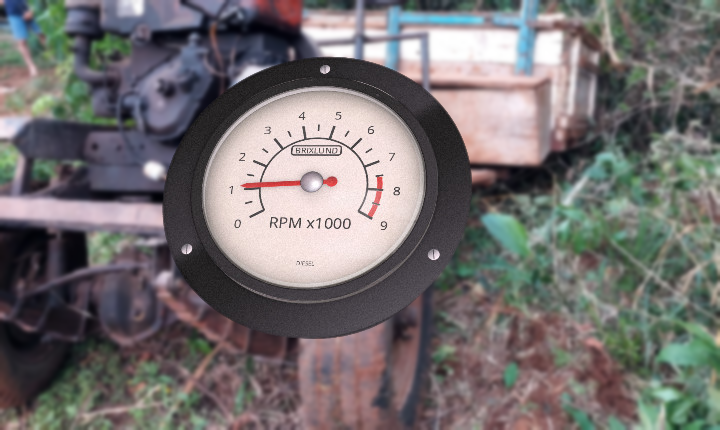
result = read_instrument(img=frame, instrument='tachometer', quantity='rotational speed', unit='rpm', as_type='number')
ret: 1000 rpm
